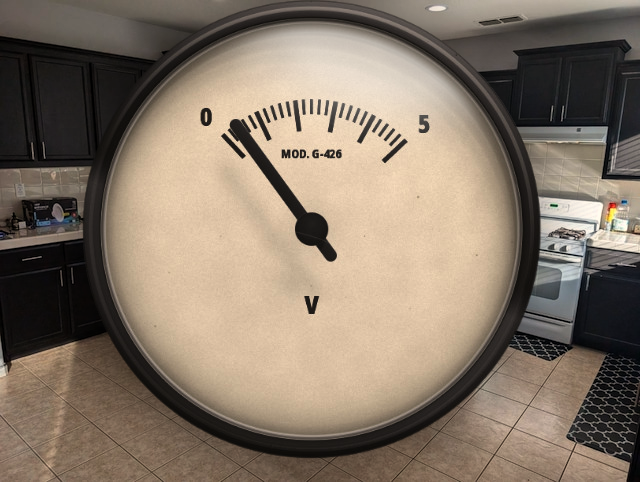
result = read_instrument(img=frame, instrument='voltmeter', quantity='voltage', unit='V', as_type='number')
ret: 0.4 V
